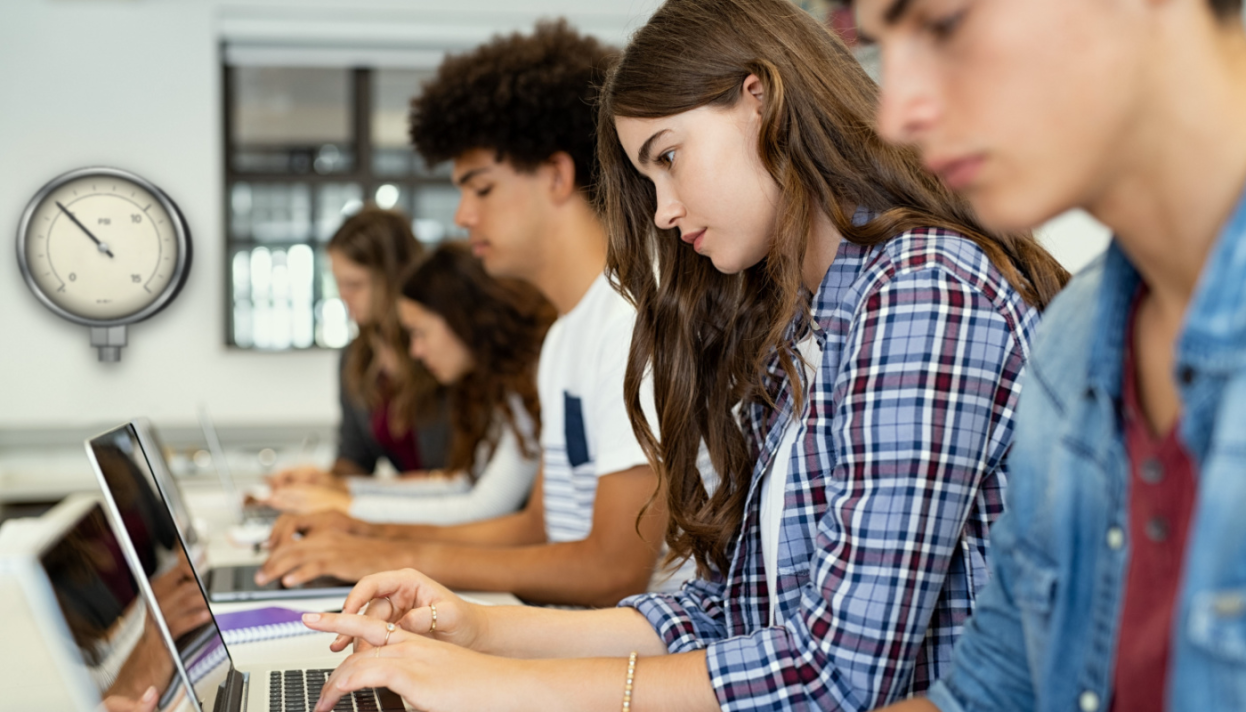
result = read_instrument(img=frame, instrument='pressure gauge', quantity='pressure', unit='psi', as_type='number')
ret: 5 psi
